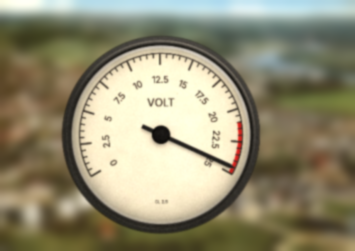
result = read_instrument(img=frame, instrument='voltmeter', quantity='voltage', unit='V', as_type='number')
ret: 24.5 V
